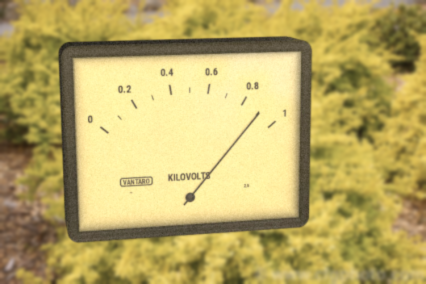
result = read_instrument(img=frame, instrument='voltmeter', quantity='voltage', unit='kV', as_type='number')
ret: 0.9 kV
